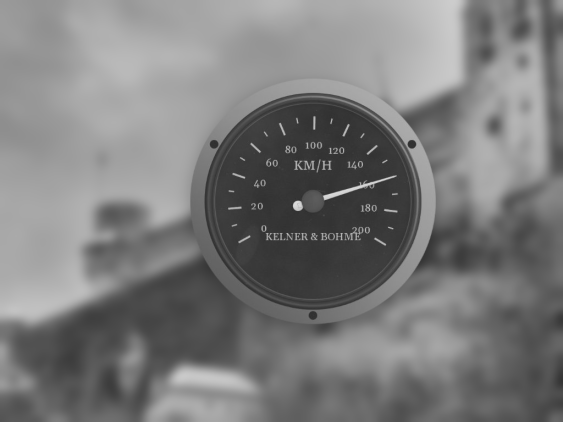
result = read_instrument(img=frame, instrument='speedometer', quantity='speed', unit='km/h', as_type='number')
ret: 160 km/h
